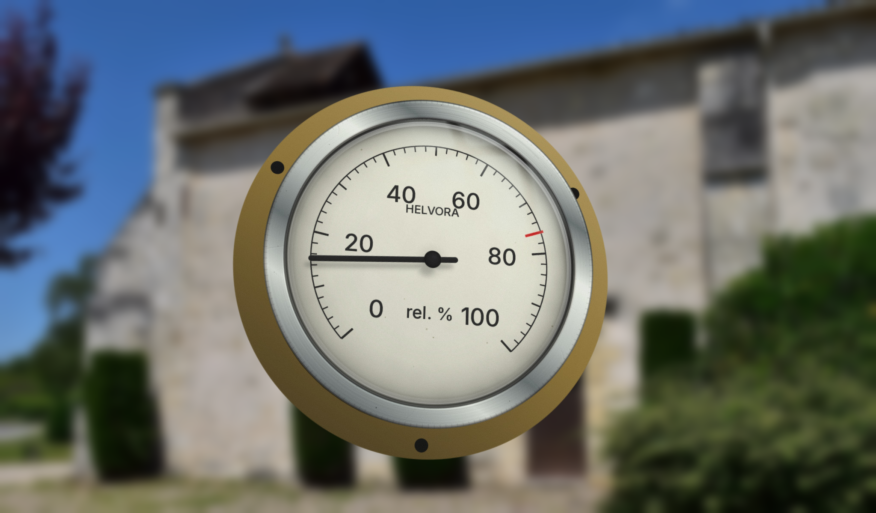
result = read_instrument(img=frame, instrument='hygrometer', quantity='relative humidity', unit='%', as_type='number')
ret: 15 %
